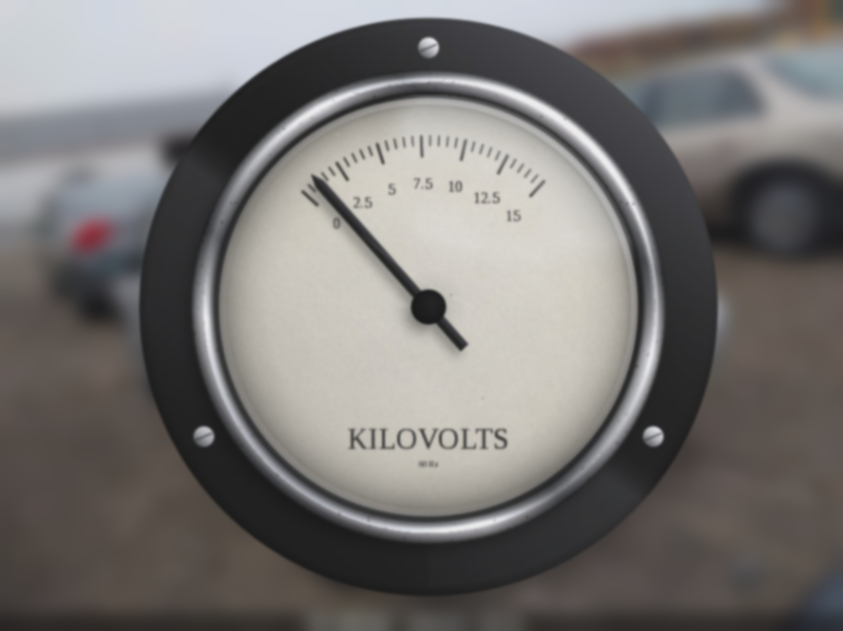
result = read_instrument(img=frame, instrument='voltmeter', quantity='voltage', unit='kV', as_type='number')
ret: 1 kV
